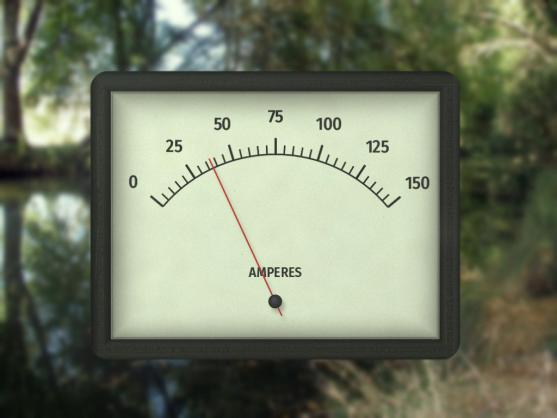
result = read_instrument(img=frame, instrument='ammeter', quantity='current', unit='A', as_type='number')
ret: 37.5 A
